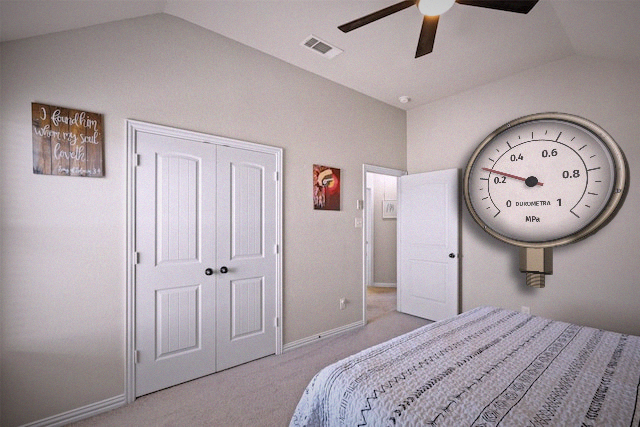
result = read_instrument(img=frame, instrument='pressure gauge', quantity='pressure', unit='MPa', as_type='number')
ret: 0.25 MPa
